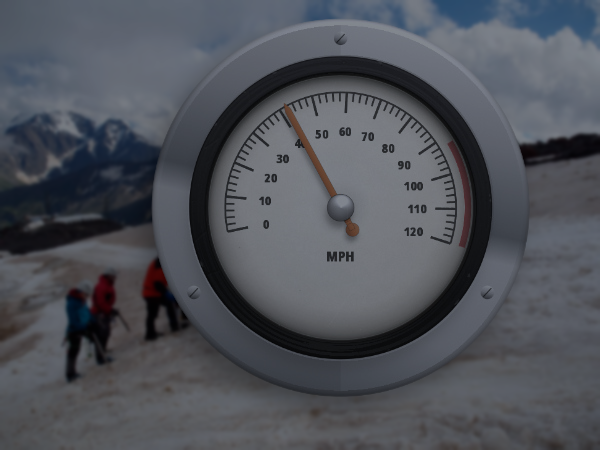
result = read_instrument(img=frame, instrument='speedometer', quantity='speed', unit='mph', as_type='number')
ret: 42 mph
